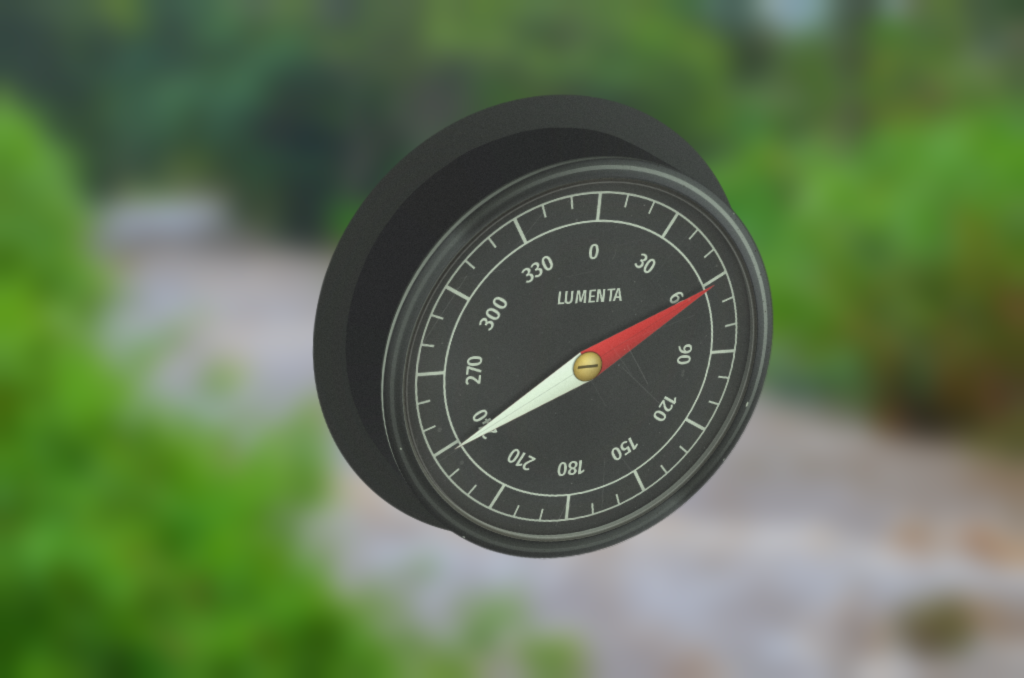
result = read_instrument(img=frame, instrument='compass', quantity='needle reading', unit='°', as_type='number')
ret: 60 °
